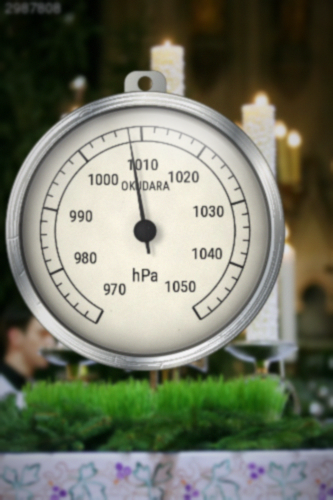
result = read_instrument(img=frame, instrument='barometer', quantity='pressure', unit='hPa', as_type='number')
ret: 1008 hPa
